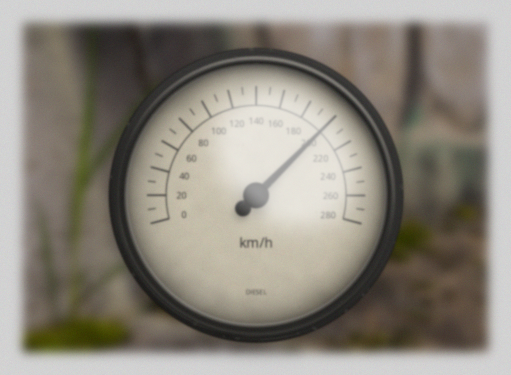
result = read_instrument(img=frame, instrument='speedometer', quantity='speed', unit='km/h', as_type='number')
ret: 200 km/h
